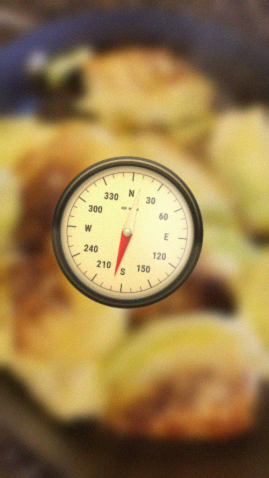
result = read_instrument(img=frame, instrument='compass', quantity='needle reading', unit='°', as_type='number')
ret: 190 °
